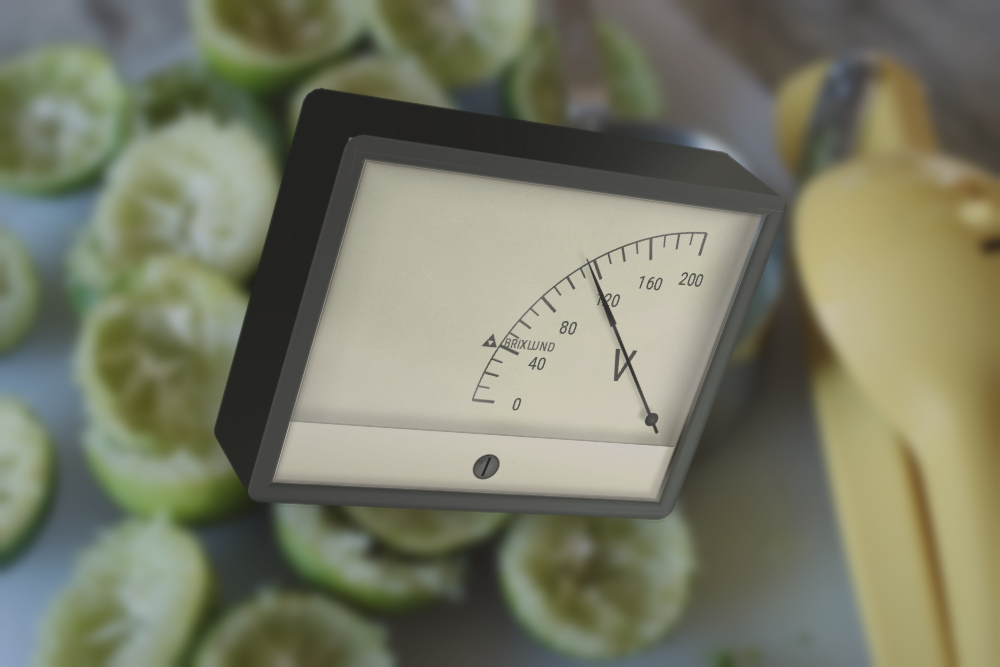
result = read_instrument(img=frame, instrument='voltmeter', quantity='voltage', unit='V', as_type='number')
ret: 115 V
